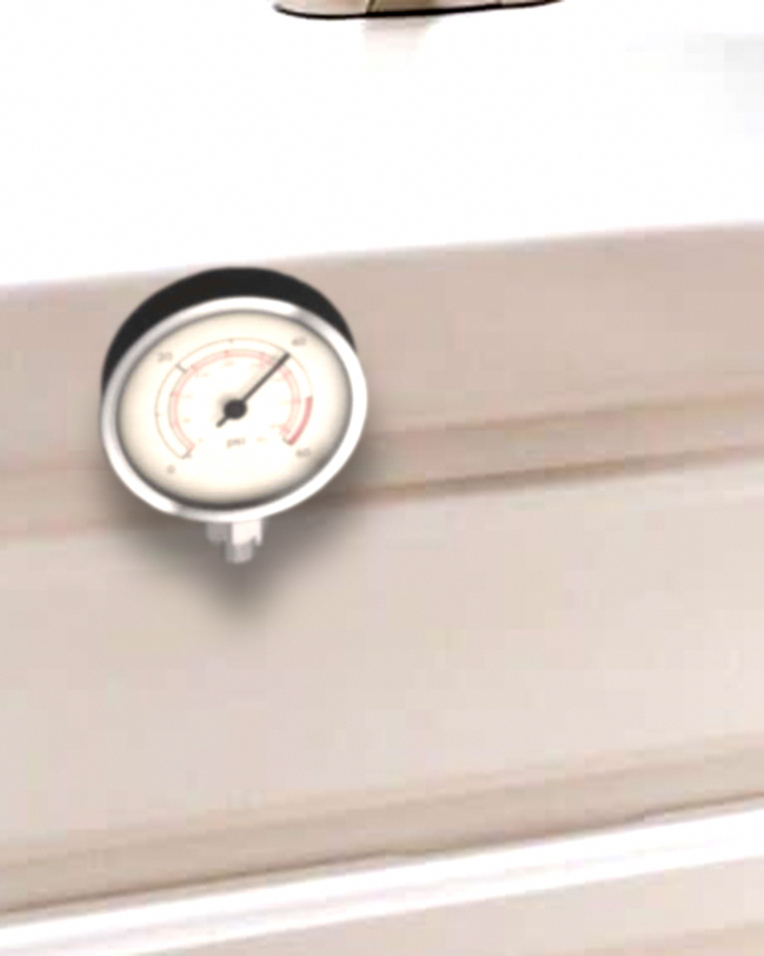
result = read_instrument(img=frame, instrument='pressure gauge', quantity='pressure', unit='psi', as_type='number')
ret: 40 psi
